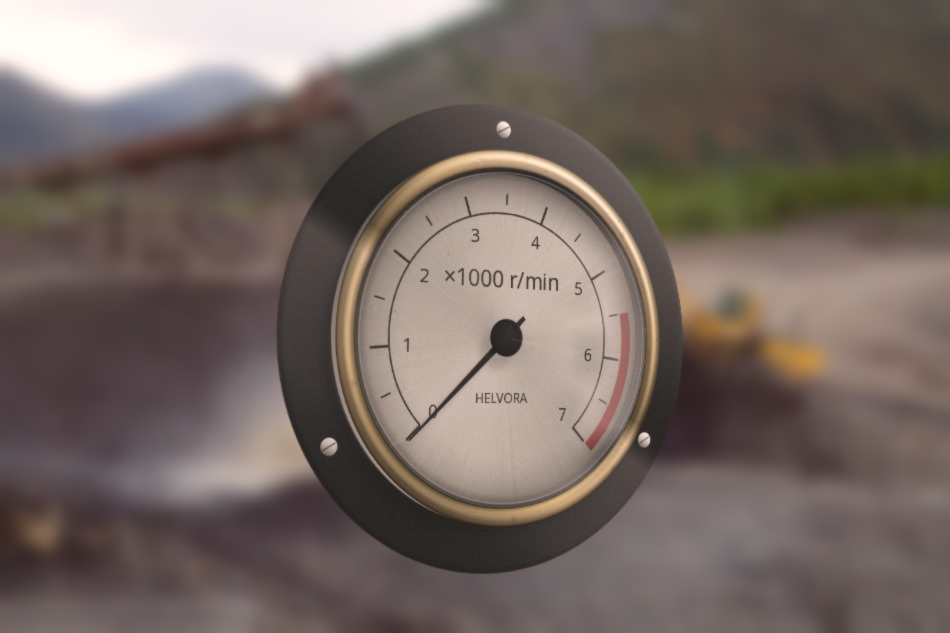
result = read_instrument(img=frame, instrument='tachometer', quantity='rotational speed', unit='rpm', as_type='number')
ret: 0 rpm
